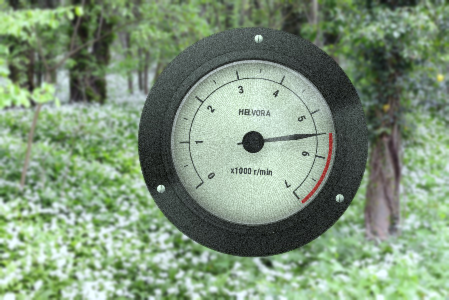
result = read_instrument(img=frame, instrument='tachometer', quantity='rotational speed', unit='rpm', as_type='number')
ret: 5500 rpm
